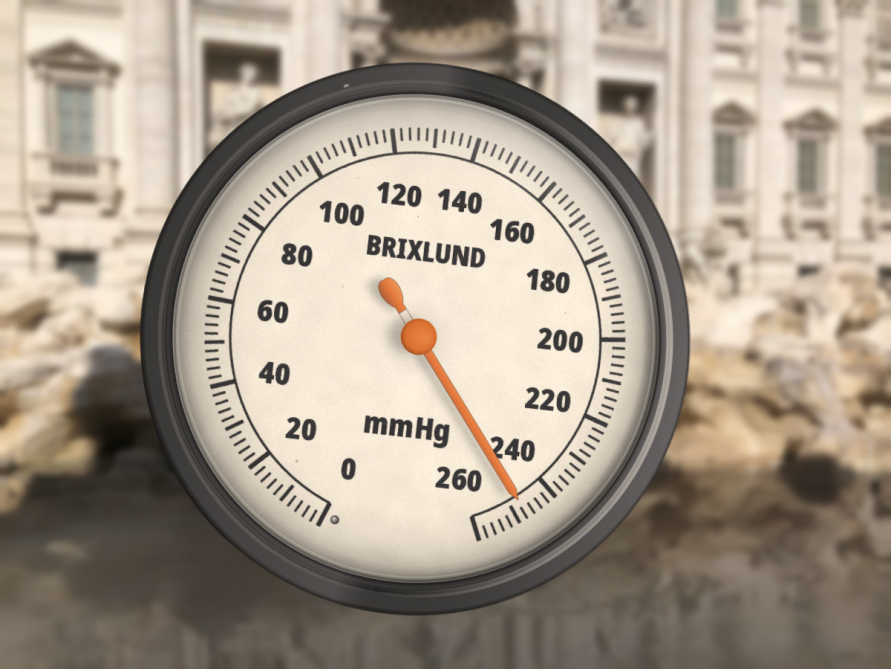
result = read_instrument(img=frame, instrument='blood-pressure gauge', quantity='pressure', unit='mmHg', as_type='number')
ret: 248 mmHg
